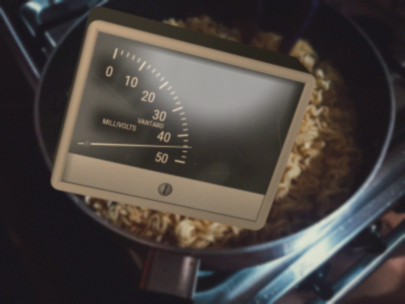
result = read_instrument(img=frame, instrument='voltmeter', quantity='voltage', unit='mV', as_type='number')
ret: 44 mV
